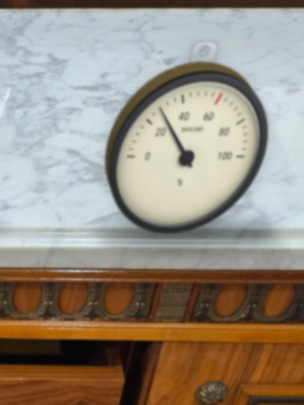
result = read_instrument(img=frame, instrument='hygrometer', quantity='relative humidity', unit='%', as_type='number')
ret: 28 %
